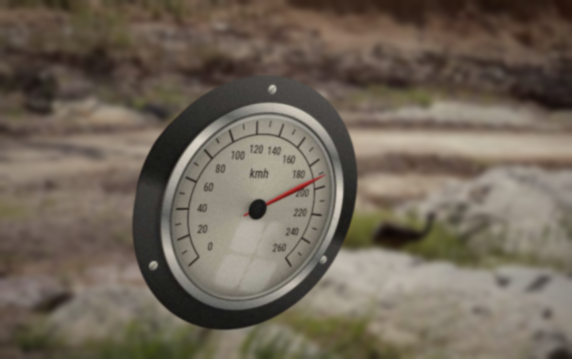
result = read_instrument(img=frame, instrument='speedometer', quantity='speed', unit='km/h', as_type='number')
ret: 190 km/h
